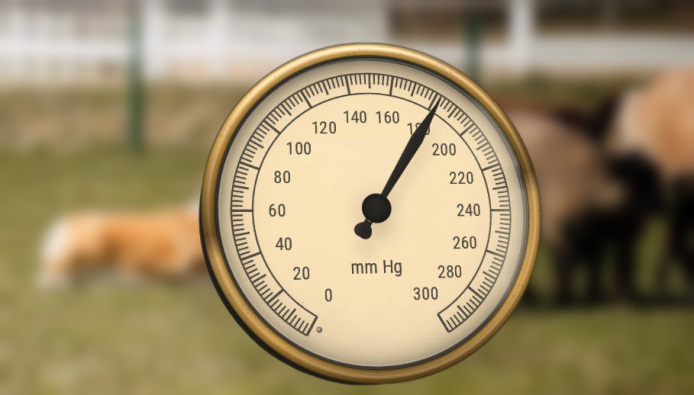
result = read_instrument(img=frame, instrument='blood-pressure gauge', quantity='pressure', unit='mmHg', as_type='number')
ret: 182 mmHg
